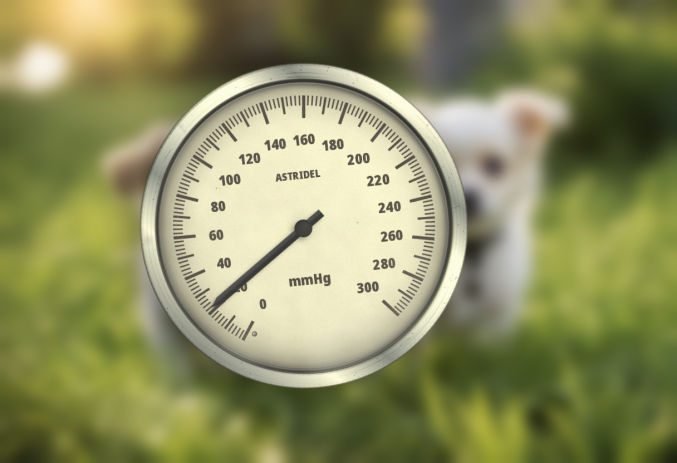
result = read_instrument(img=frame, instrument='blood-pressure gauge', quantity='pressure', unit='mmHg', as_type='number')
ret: 22 mmHg
